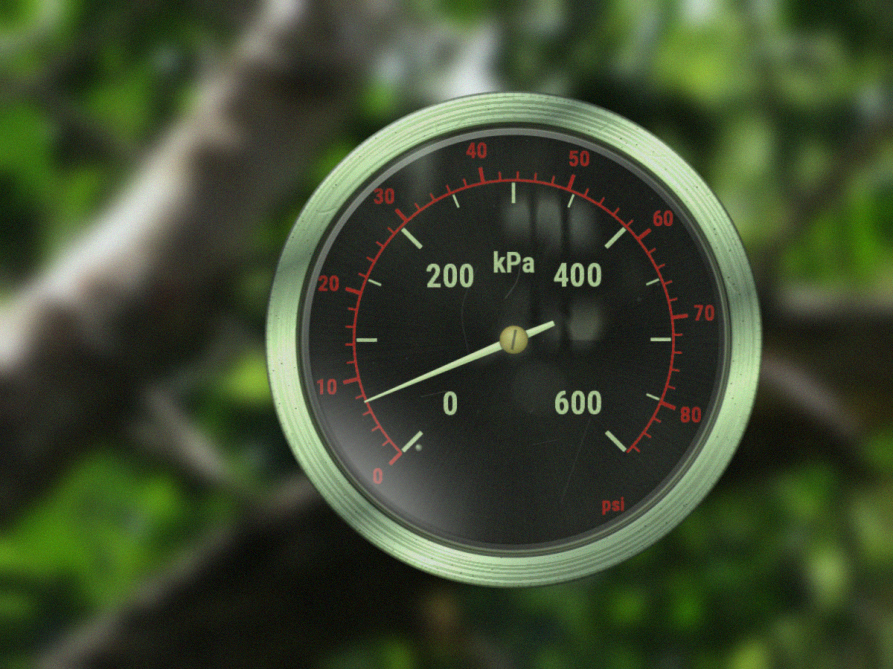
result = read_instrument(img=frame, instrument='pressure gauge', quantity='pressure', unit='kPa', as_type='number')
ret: 50 kPa
